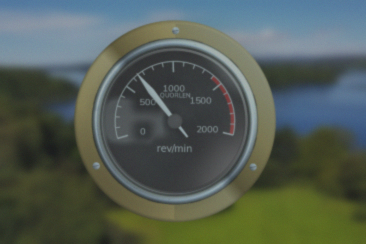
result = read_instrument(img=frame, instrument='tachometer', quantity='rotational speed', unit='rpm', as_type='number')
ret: 650 rpm
